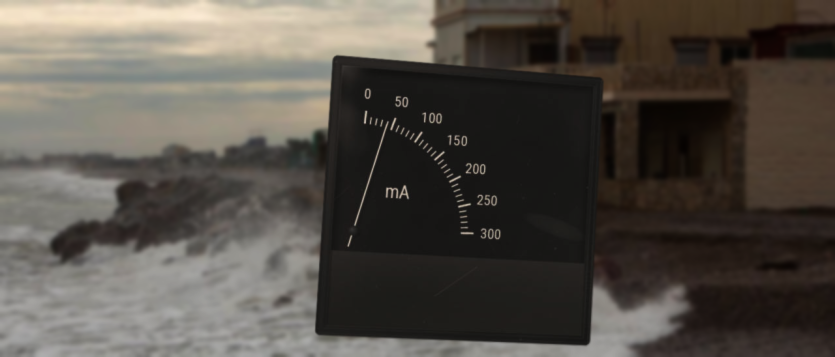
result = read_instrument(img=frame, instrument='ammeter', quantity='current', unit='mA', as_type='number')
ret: 40 mA
